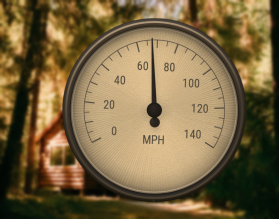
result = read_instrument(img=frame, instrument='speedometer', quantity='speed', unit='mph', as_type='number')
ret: 67.5 mph
